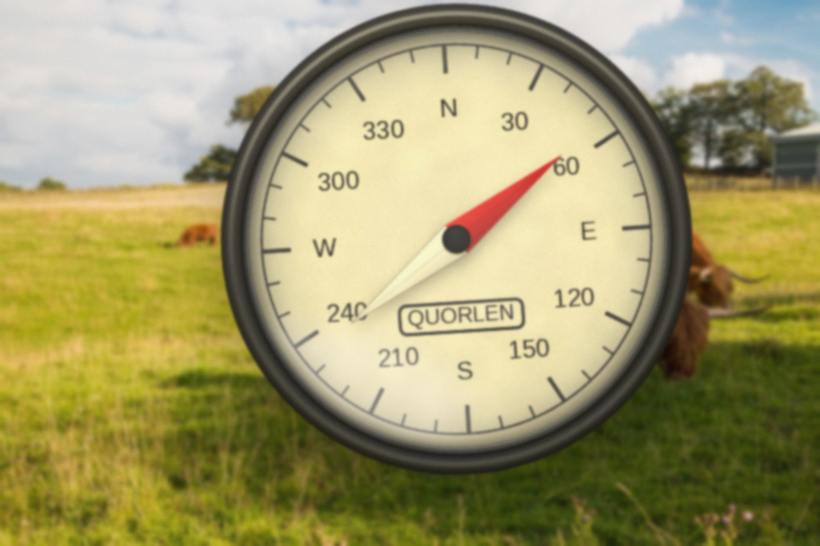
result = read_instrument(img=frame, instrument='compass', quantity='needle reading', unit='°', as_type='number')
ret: 55 °
